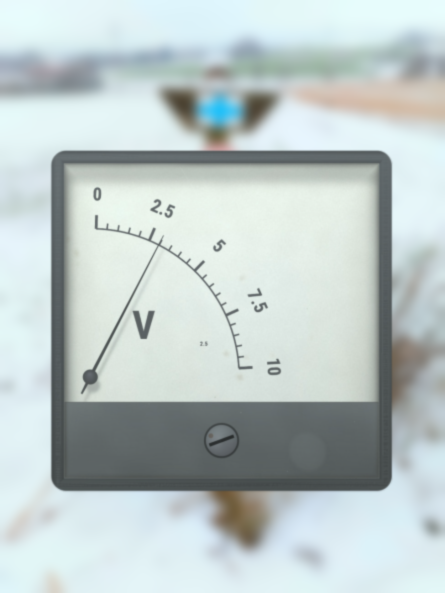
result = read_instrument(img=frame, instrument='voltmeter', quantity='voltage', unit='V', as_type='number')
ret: 3 V
